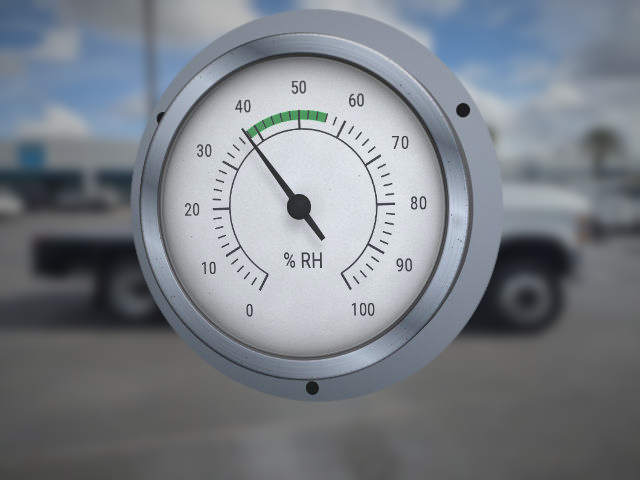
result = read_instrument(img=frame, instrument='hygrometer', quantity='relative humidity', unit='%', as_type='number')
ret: 38 %
